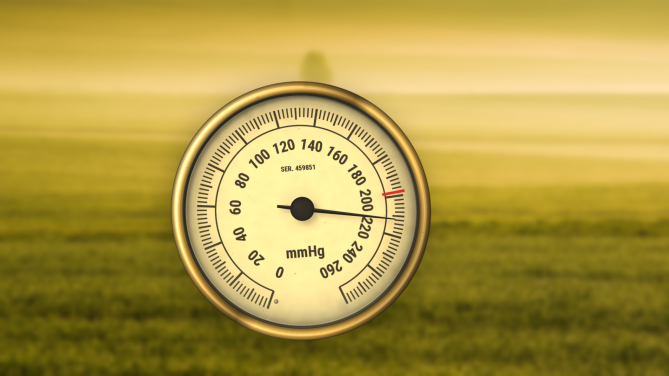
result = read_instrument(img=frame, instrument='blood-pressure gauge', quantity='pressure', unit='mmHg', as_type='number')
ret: 212 mmHg
